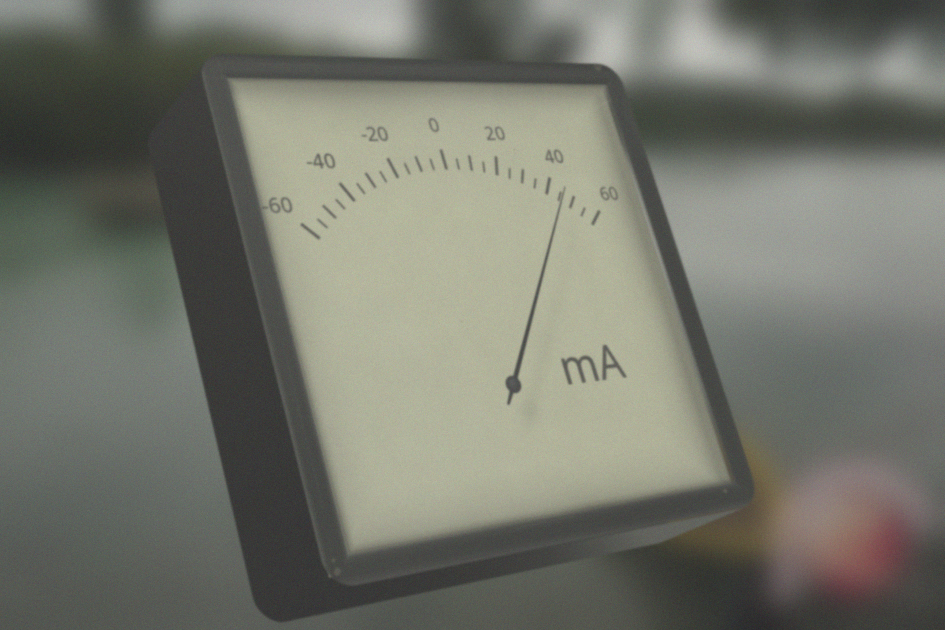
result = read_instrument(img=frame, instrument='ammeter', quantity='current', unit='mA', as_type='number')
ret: 45 mA
